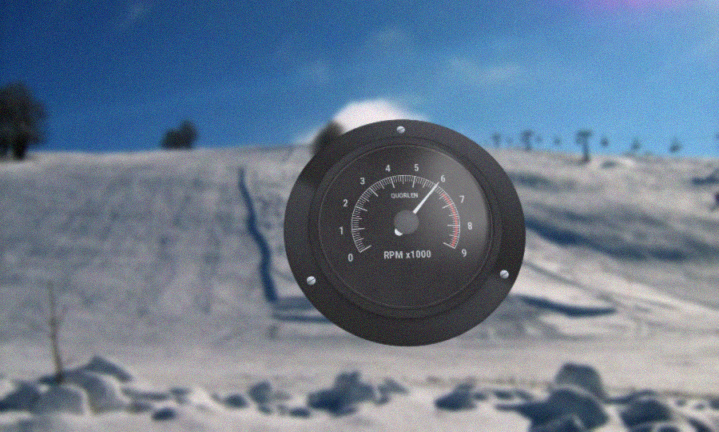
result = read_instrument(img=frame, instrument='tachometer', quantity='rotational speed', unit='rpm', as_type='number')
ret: 6000 rpm
